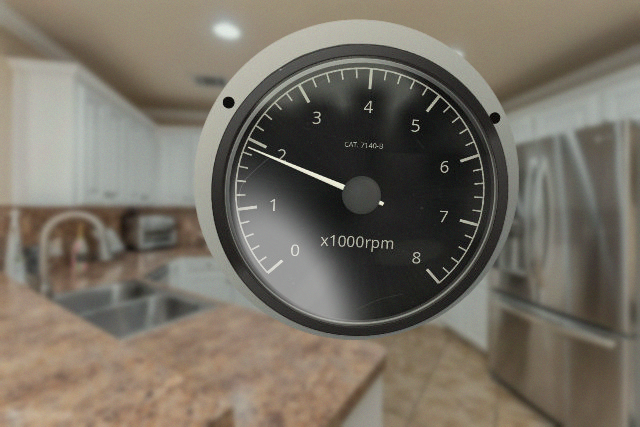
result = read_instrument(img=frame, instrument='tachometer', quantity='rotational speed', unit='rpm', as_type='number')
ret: 1900 rpm
